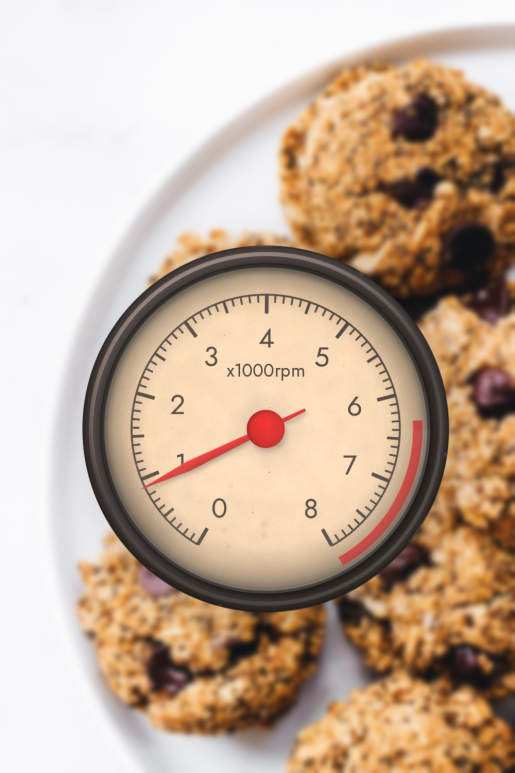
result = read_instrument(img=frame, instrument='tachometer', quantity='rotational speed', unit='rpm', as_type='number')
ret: 900 rpm
